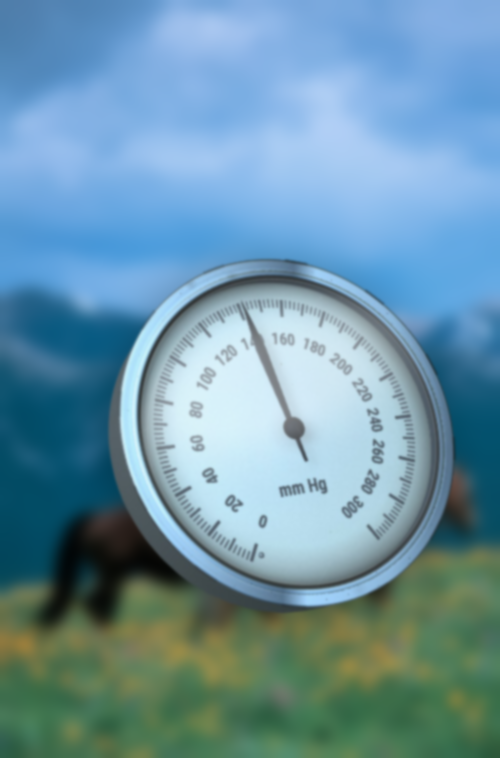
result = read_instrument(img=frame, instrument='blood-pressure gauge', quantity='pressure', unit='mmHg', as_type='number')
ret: 140 mmHg
